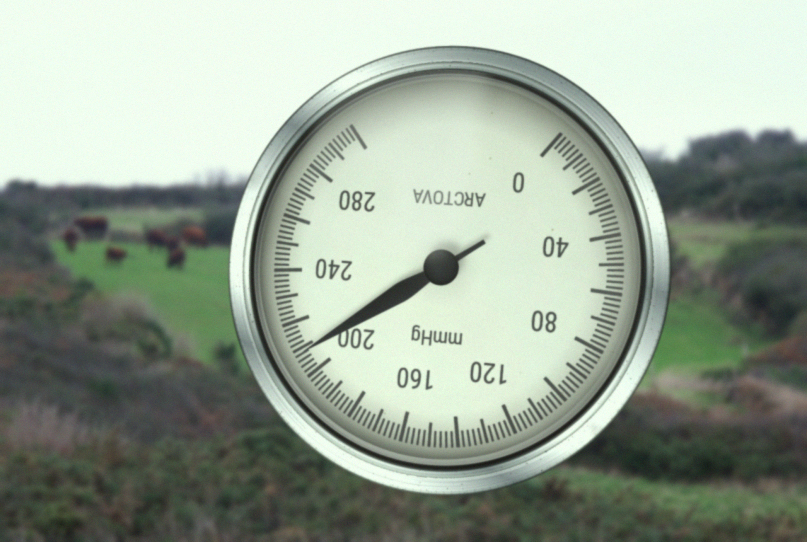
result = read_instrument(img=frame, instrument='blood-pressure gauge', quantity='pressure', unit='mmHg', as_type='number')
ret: 208 mmHg
